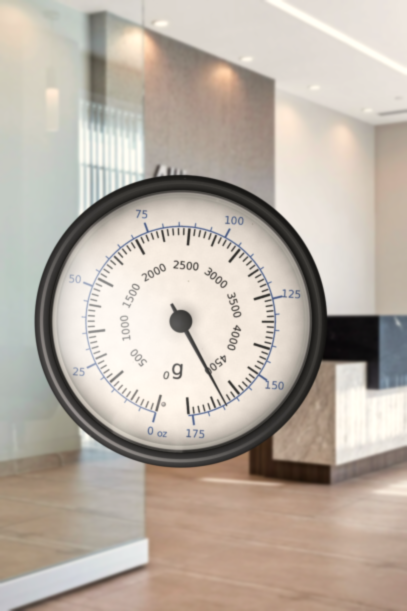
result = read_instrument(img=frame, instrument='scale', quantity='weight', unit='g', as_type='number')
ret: 4650 g
